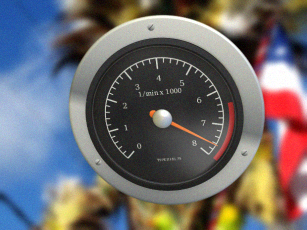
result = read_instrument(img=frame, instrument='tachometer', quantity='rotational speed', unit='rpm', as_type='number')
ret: 7600 rpm
